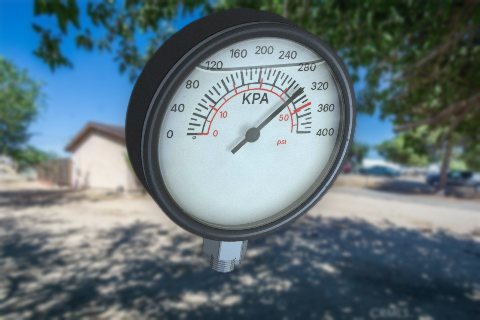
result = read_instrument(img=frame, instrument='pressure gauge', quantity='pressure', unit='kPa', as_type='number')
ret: 300 kPa
